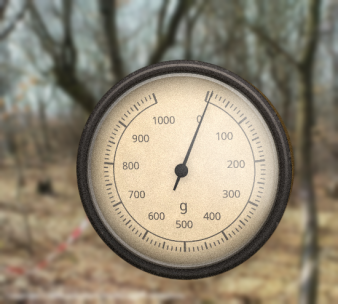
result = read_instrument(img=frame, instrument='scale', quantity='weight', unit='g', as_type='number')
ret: 10 g
